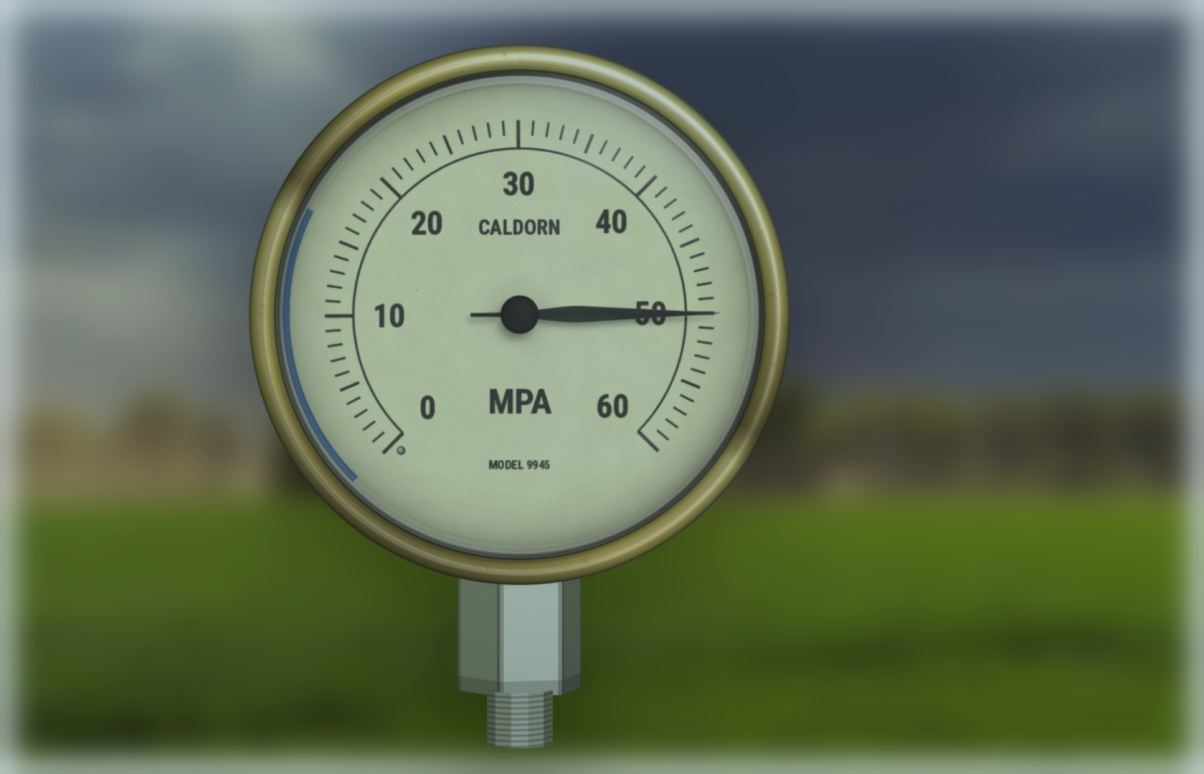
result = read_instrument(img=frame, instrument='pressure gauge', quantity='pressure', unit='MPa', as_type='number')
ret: 50 MPa
